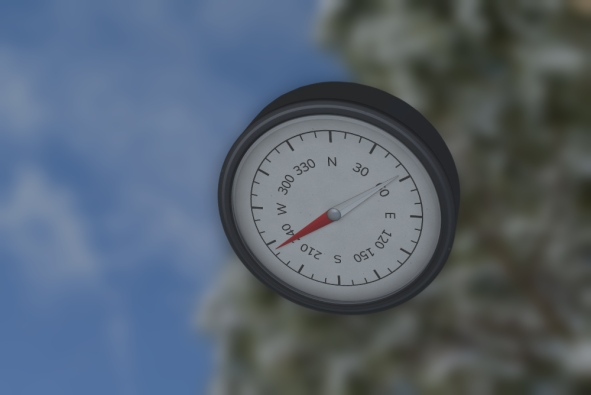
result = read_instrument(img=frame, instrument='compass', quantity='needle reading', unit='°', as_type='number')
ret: 235 °
